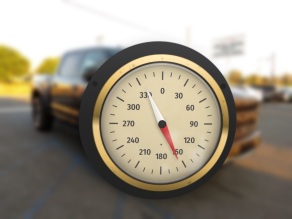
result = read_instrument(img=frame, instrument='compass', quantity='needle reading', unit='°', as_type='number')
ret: 155 °
